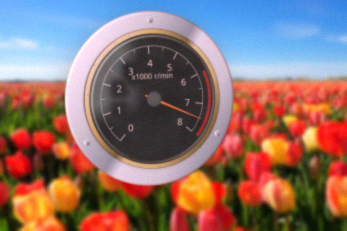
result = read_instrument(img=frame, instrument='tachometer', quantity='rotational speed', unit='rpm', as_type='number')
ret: 7500 rpm
